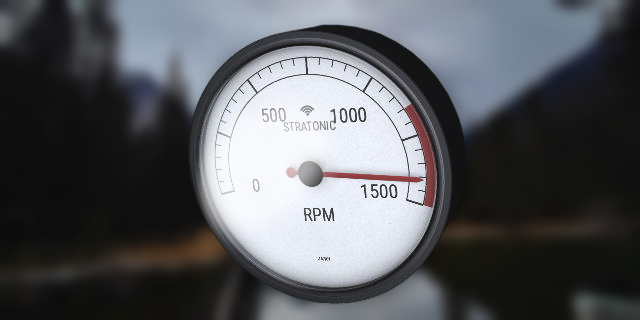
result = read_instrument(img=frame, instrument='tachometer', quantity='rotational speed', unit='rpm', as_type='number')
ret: 1400 rpm
